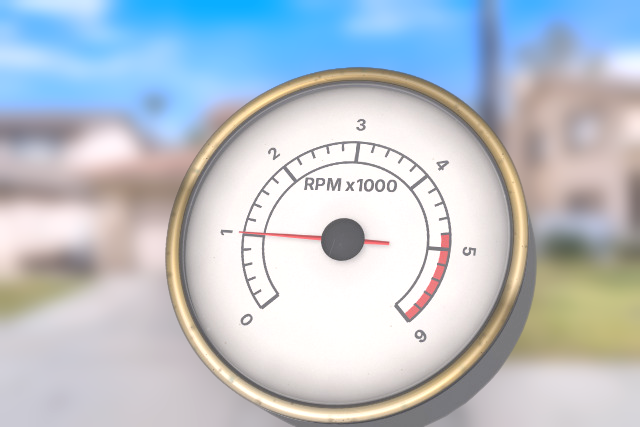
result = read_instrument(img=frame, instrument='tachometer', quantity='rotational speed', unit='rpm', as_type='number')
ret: 1000 rpm
